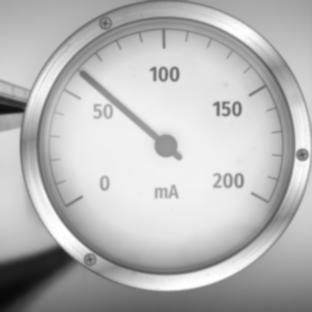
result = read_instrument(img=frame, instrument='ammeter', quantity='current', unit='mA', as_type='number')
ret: 60 mA
